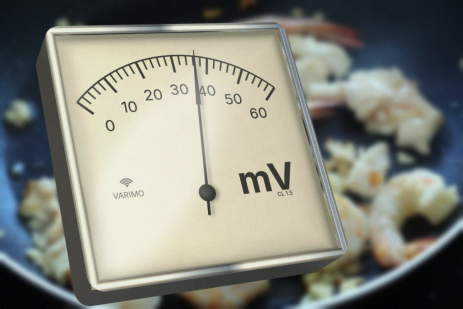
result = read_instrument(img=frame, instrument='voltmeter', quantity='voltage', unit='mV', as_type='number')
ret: 36 mV
